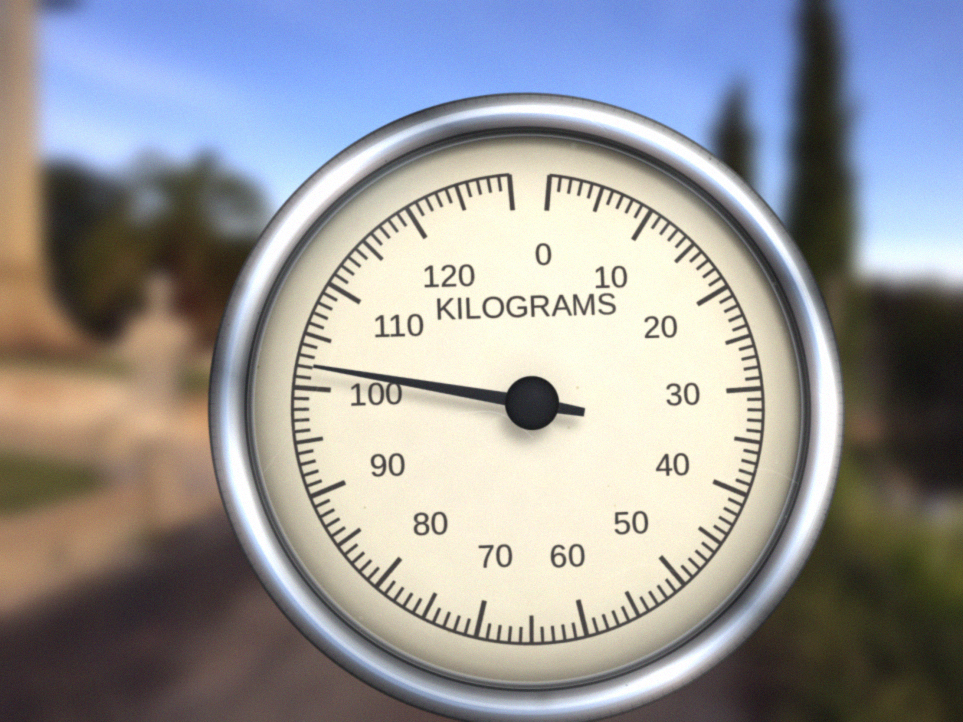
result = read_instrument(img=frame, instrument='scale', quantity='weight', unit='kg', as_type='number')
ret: 102 kg
